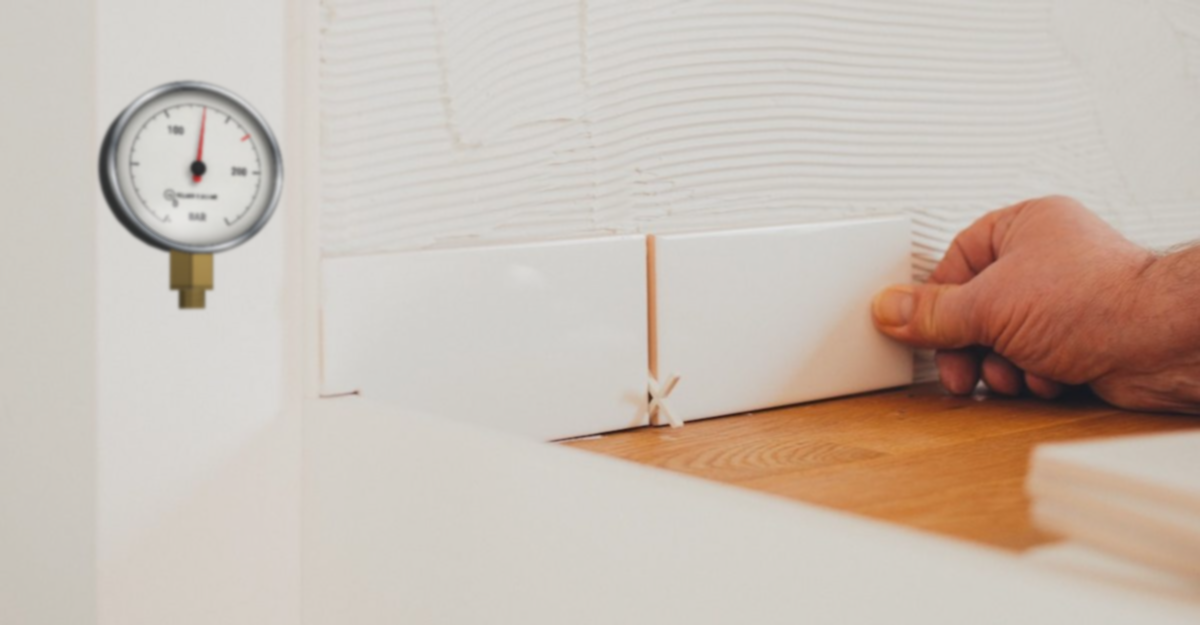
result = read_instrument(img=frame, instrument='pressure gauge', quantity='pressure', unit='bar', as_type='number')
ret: 130 bar
